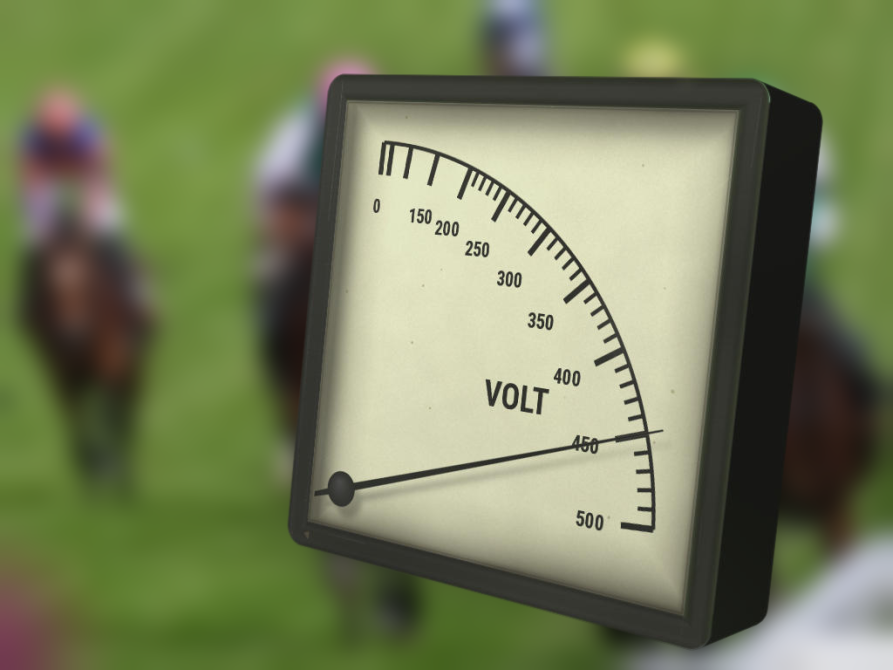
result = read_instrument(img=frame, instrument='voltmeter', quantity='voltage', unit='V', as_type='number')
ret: 450 V
